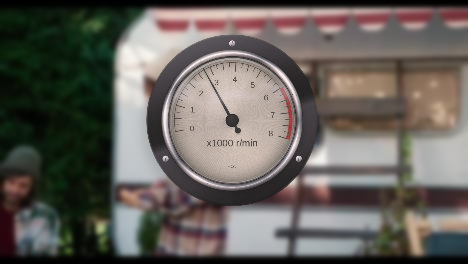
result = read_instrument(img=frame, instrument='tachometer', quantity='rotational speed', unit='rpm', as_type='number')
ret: 2750 rpm
